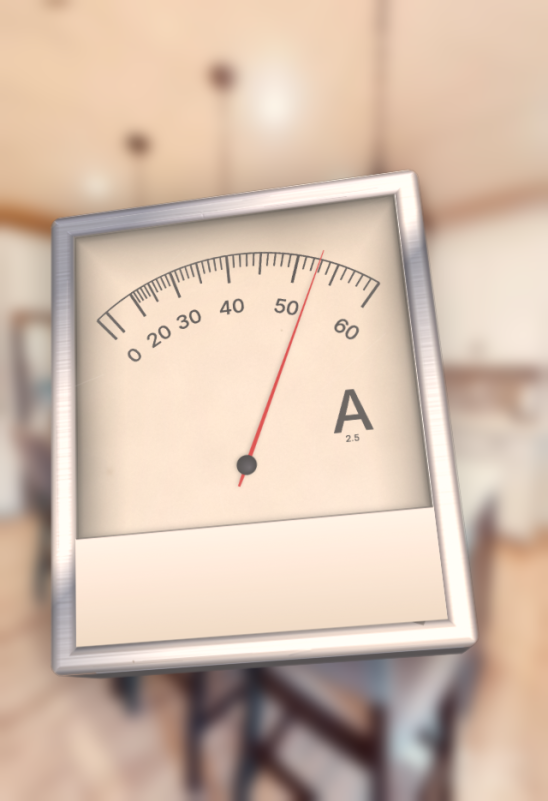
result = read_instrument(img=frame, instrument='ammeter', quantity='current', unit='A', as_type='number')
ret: 53 A
